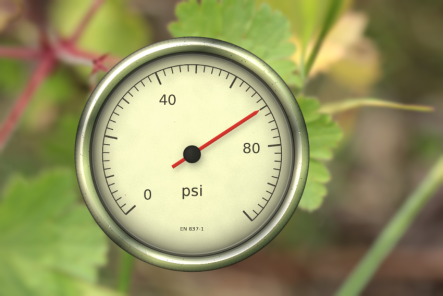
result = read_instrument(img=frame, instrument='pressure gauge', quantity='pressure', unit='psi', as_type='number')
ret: 70 psi
